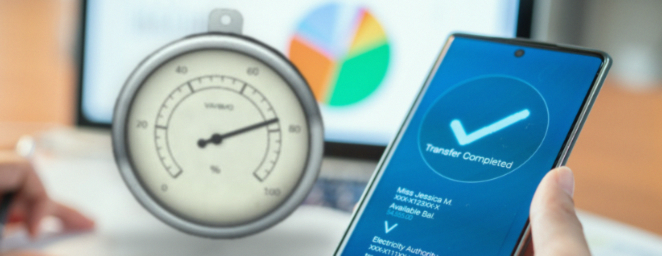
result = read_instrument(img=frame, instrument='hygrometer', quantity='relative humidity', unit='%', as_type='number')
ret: 76 %
